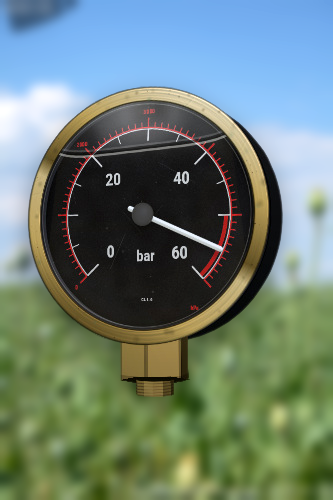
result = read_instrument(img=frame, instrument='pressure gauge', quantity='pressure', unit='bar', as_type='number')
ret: 55 bar
